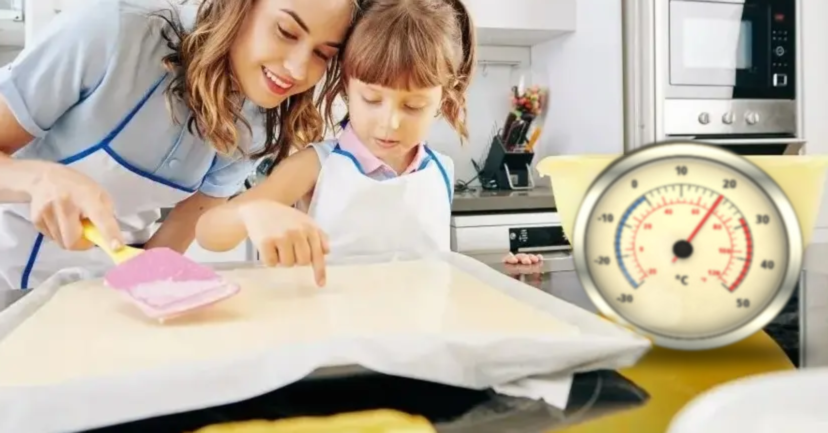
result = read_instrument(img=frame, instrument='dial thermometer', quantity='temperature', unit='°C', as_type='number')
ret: 20 °C
